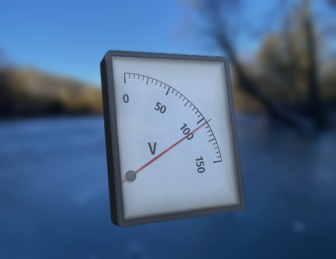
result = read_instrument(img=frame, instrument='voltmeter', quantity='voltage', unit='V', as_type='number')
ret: 105 V
